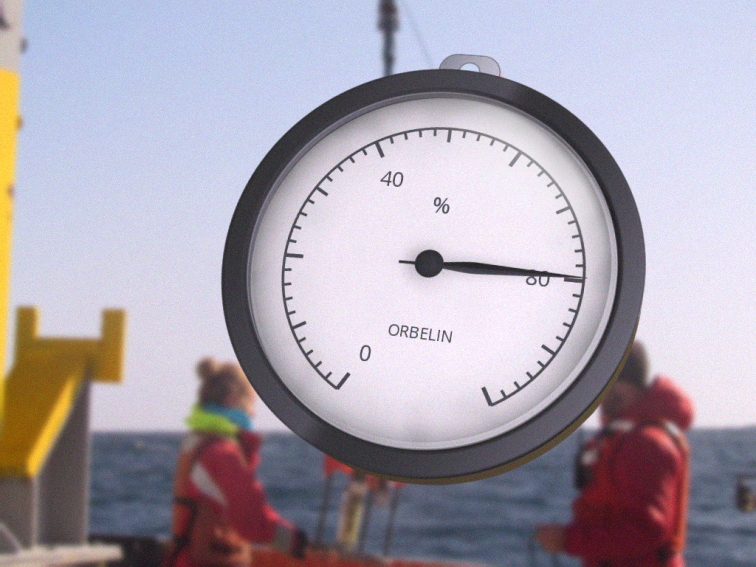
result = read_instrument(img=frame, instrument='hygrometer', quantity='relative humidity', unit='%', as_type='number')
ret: 80 %
